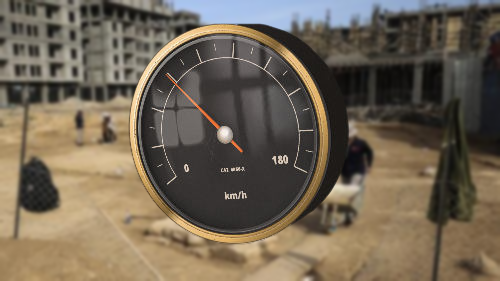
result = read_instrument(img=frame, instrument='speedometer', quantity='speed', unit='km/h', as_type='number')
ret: 60 km/h
